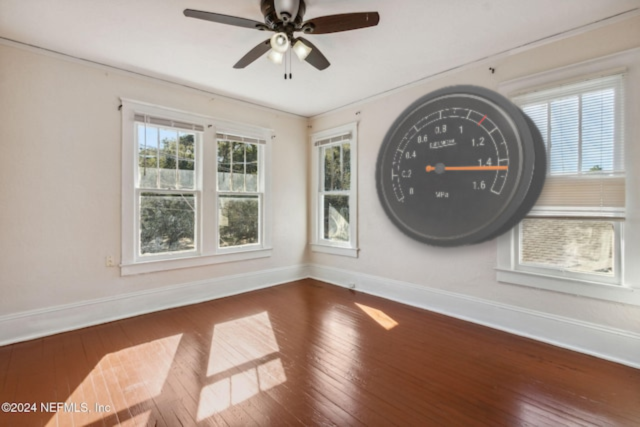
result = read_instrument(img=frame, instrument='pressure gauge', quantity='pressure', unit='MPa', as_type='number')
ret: 1.45 MPa
